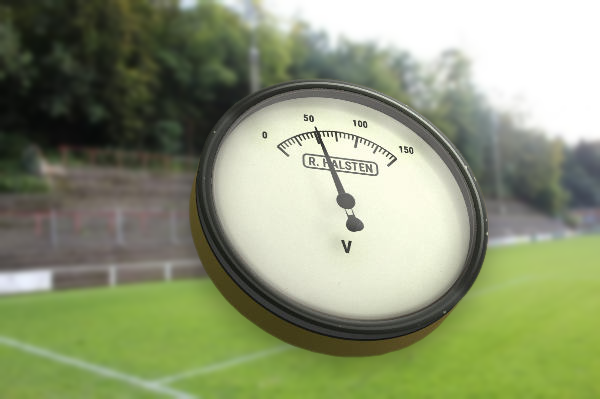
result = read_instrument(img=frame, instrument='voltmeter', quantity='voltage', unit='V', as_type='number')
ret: 50 V
